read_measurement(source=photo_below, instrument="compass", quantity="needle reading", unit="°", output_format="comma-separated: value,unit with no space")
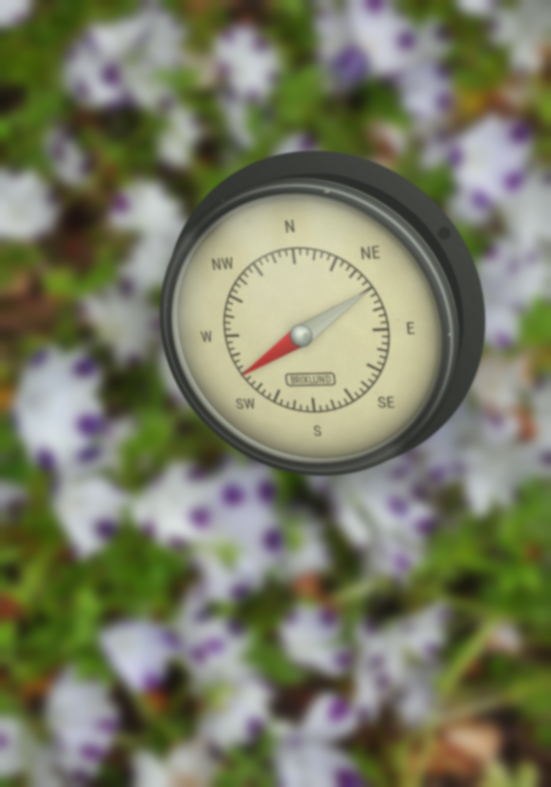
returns 240,°
